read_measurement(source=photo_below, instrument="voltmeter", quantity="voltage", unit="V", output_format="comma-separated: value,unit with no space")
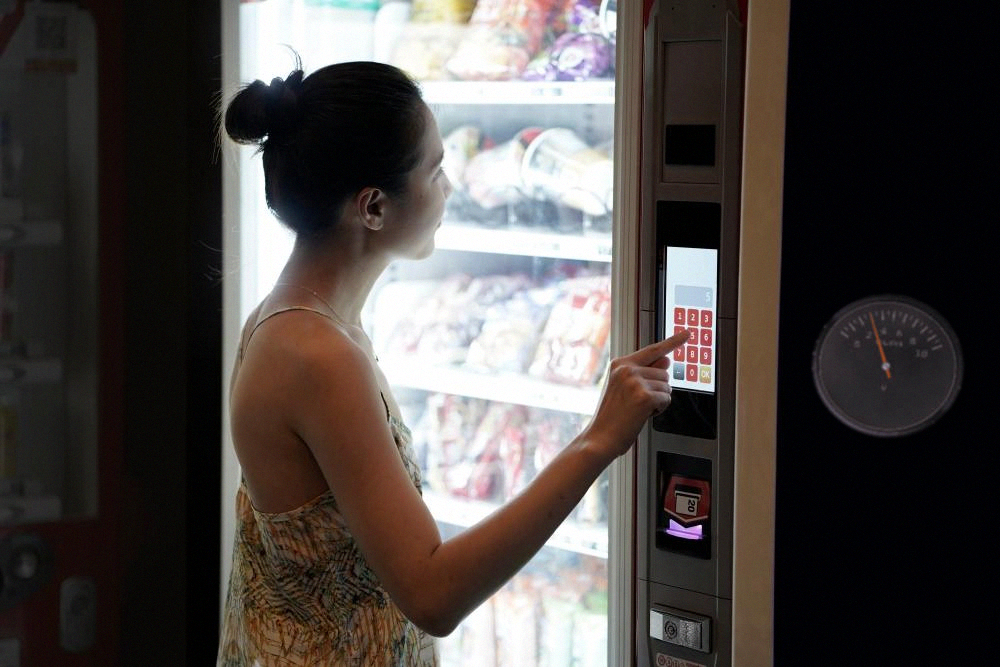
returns 3,V
